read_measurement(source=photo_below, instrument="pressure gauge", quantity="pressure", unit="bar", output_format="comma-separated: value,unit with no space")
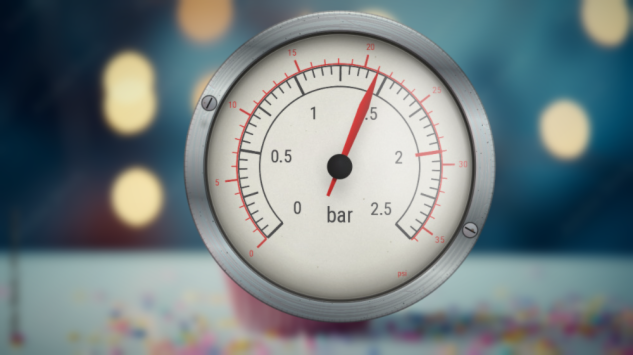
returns 1.45,bar
